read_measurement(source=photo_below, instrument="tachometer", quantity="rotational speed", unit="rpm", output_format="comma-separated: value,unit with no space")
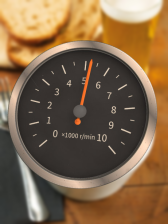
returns 5250,rpm
